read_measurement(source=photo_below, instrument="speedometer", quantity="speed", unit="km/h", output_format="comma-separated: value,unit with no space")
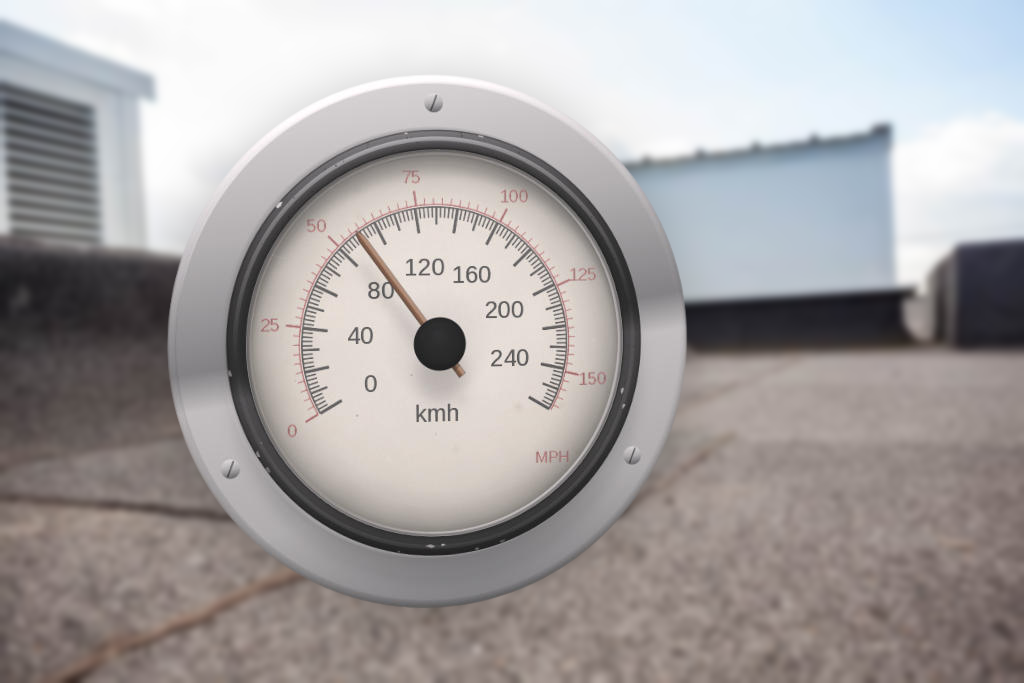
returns 90,km/h
